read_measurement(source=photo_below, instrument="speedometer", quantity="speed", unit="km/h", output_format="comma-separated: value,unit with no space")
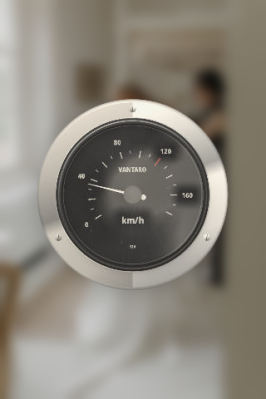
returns 35,km/h
